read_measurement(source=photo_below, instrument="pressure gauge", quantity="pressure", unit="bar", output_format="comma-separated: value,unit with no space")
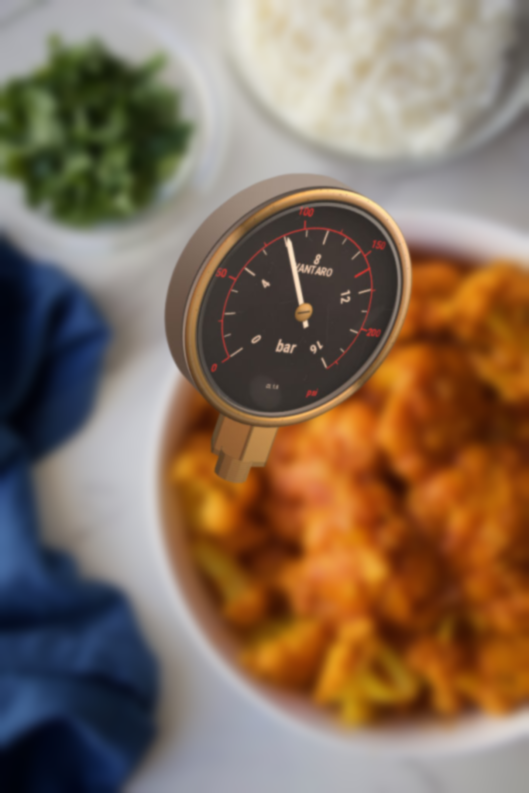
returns 6,bar
